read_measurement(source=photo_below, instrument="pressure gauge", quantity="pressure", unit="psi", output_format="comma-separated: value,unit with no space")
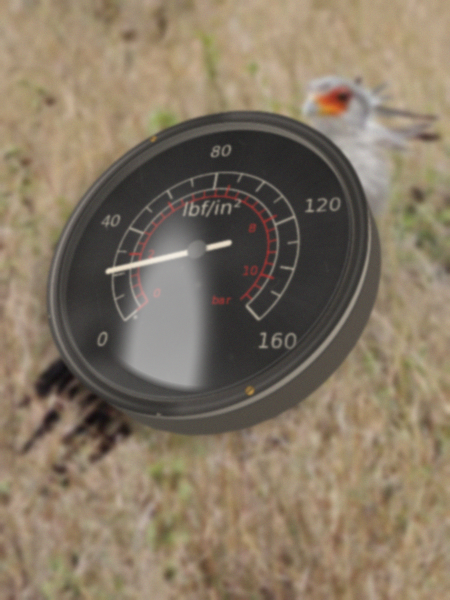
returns 20,psi
